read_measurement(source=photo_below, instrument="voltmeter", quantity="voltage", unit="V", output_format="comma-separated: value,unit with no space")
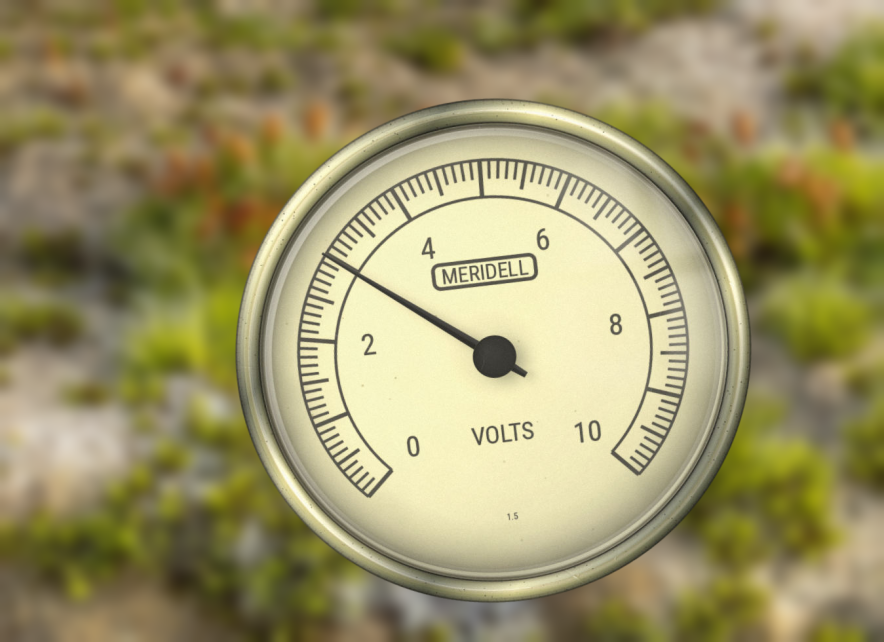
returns 3,V
